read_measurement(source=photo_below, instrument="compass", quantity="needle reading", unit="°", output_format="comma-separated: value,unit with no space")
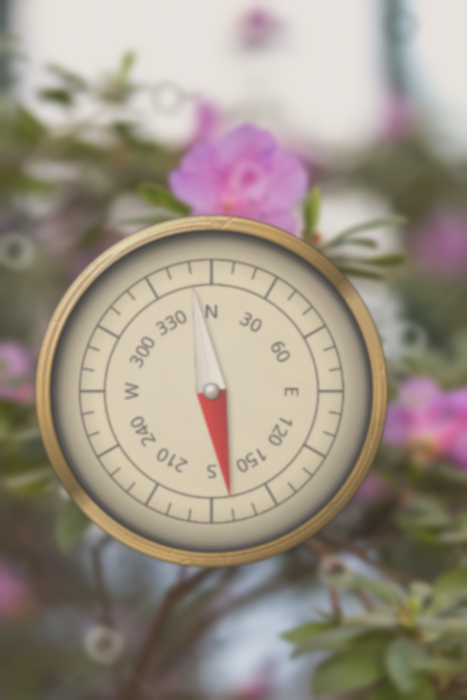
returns 170,°
